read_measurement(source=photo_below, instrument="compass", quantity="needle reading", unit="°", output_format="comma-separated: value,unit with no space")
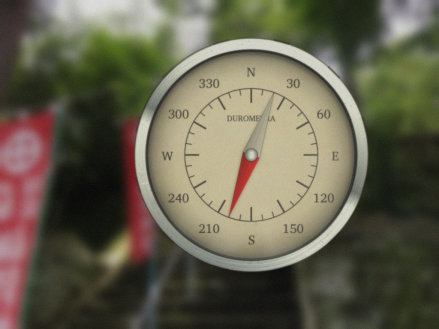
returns 200,°
